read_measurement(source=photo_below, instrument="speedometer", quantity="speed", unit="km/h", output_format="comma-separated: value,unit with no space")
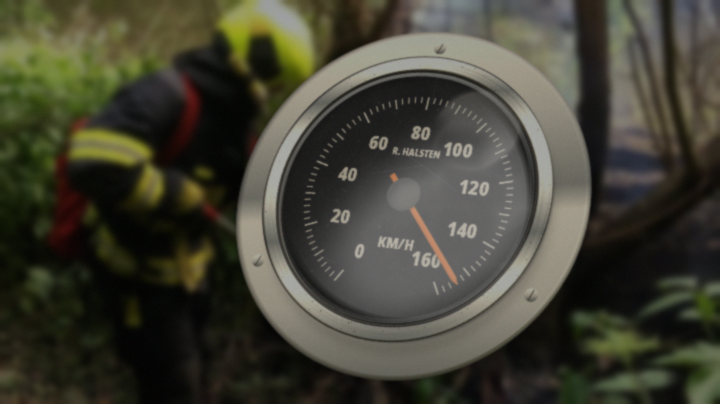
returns 154,km/h
